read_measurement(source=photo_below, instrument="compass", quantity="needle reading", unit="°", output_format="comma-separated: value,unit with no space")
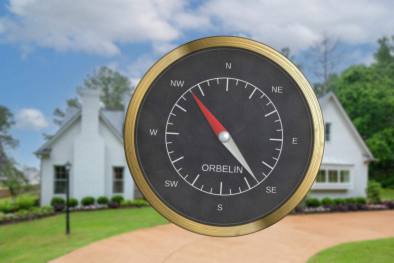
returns 320,°
